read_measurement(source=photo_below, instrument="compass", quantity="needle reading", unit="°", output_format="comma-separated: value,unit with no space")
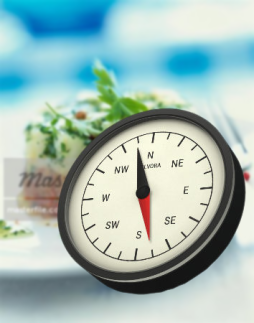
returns 165,°
